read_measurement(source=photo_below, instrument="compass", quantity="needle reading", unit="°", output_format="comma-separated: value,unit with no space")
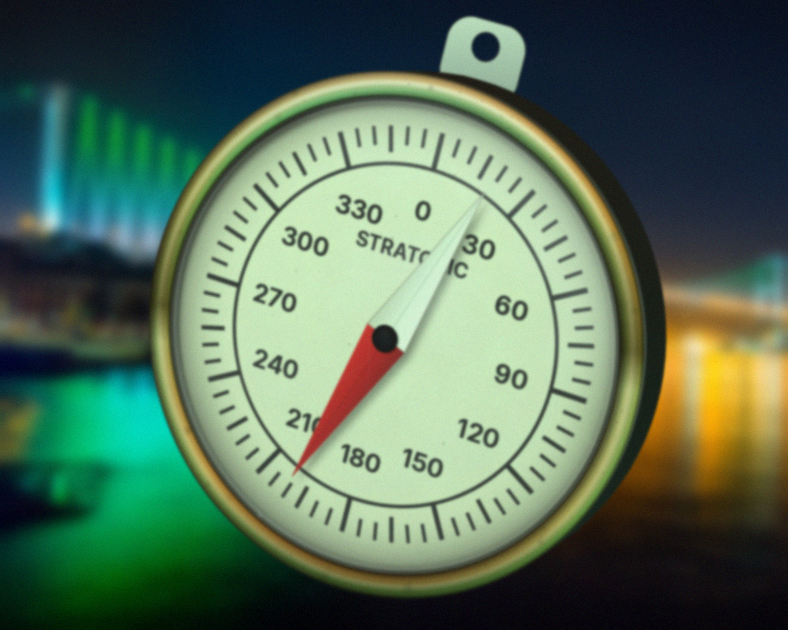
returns 200,°
